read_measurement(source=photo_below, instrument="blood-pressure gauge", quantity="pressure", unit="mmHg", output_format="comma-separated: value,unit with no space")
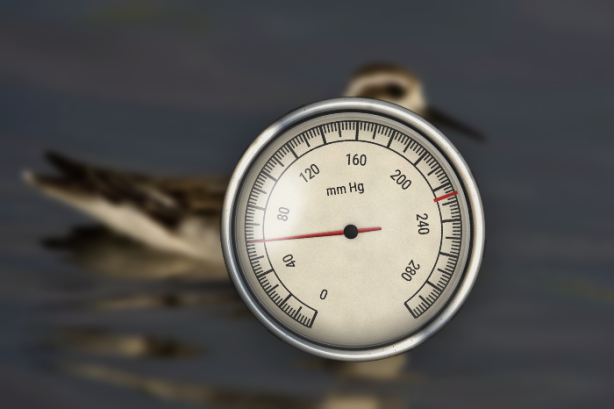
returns 60,mmHg
